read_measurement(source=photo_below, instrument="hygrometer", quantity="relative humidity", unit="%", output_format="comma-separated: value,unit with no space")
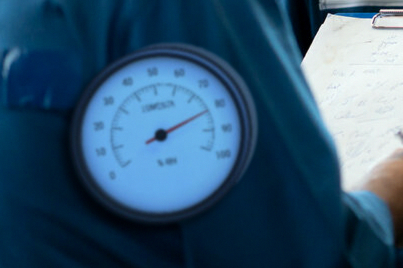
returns 80,%
